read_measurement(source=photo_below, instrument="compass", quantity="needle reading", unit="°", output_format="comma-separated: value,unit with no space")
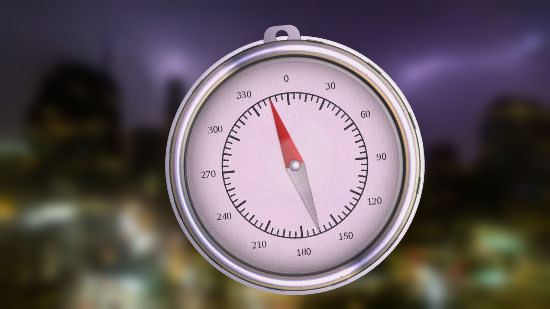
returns 345,°
